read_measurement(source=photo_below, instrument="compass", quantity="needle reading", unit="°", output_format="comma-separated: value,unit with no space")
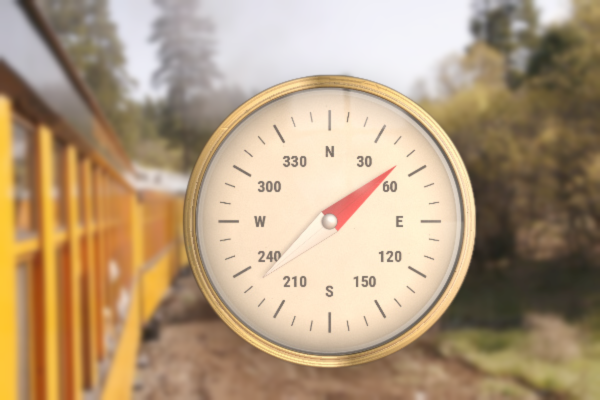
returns 50,°
